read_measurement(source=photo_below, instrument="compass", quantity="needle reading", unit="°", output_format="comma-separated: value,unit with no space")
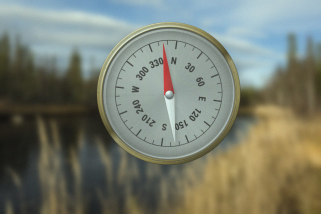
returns 345,°
